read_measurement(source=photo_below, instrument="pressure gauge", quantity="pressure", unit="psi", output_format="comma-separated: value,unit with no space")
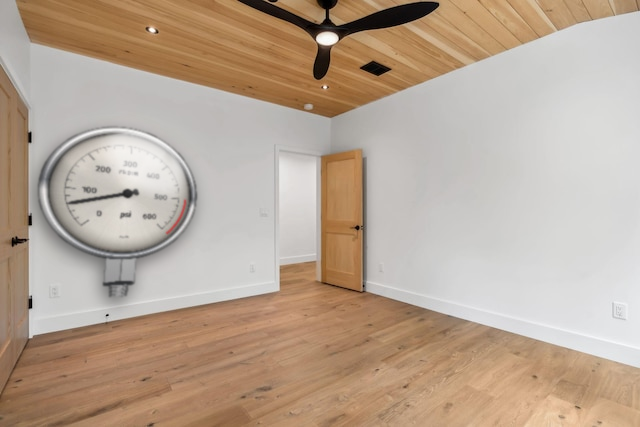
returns 60,psi
